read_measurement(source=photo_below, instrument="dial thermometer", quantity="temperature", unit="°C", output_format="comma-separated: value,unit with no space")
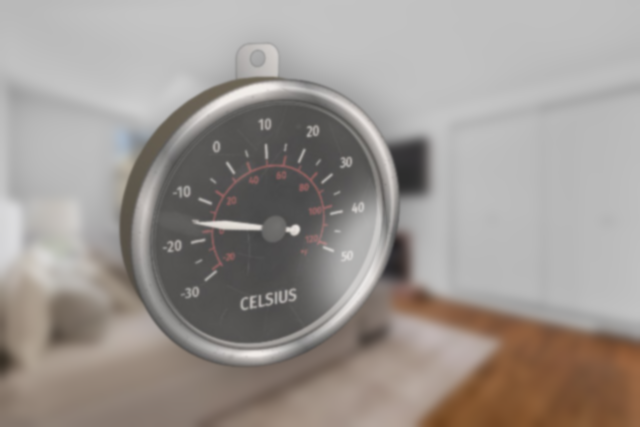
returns -15,°C
